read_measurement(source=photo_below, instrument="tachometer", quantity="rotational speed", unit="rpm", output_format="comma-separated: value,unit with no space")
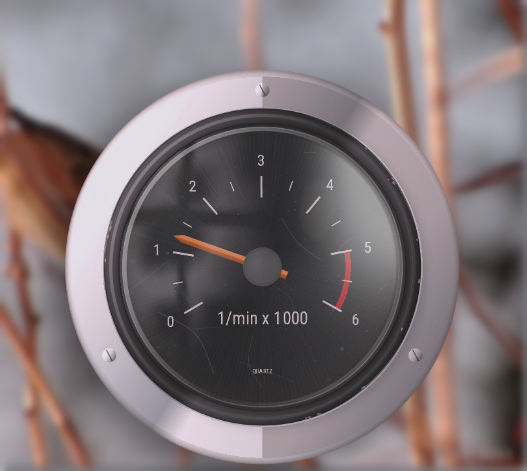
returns 1250,rpm
